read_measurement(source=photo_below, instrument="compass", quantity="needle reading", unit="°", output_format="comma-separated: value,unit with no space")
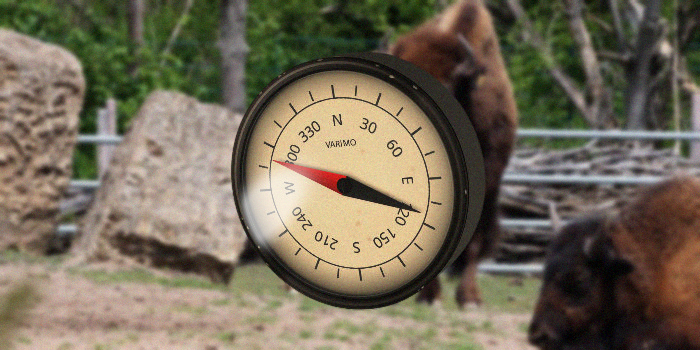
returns 292.5,°
